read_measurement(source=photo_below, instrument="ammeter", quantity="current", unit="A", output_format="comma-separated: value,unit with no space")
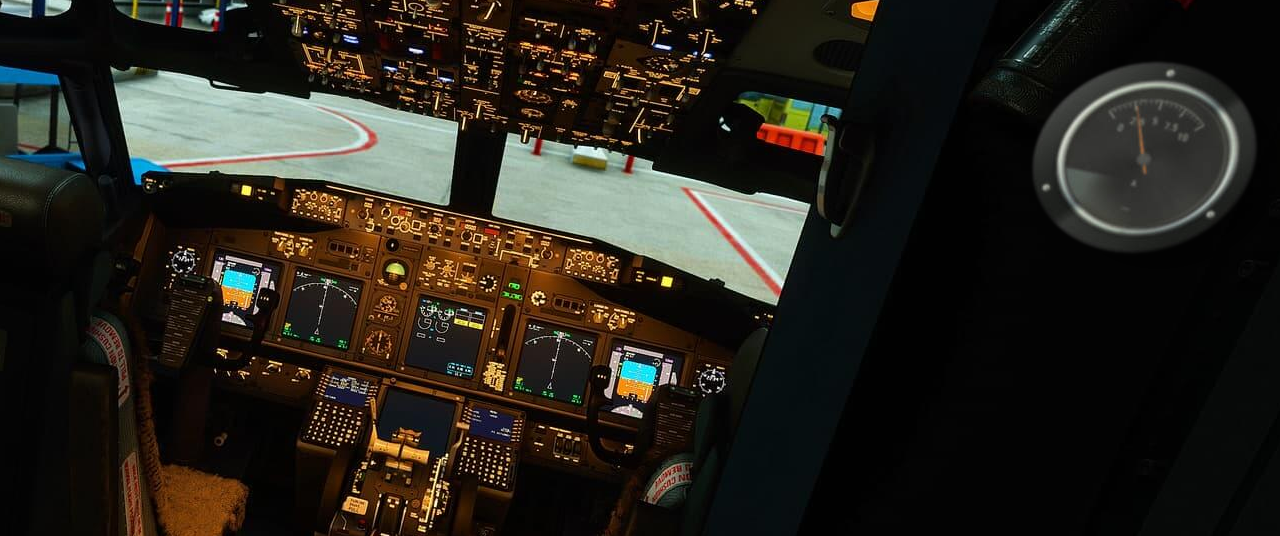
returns 2.5,A
